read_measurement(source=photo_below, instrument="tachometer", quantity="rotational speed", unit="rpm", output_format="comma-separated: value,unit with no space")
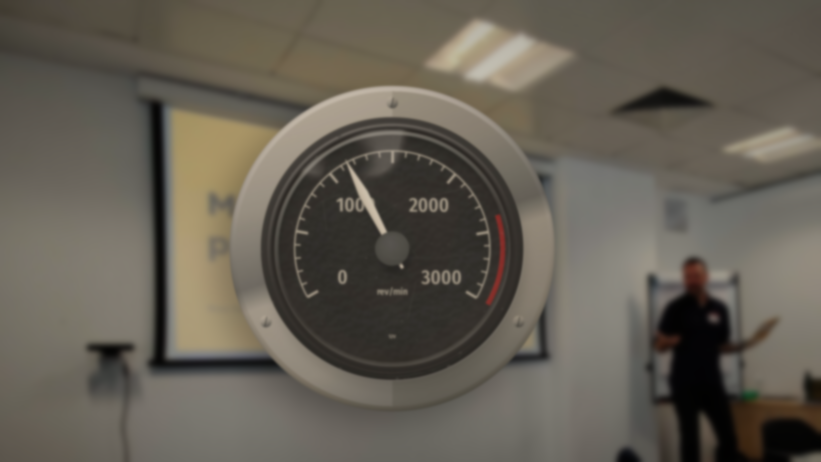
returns 1150,rpm
